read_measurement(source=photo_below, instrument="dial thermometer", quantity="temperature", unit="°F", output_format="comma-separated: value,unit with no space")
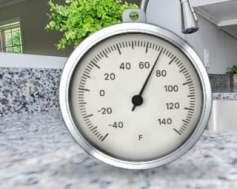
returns 70,°F
